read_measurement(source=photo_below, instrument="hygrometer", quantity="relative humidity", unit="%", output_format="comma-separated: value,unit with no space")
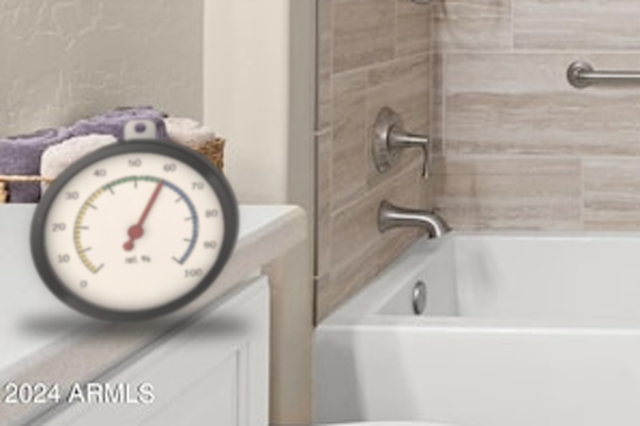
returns 60,%
